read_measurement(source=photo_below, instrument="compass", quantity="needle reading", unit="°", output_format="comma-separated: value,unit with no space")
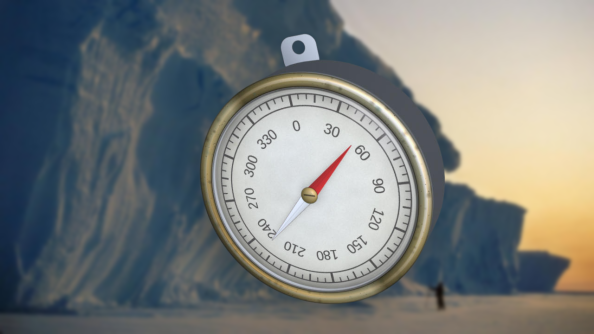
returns 50,°
